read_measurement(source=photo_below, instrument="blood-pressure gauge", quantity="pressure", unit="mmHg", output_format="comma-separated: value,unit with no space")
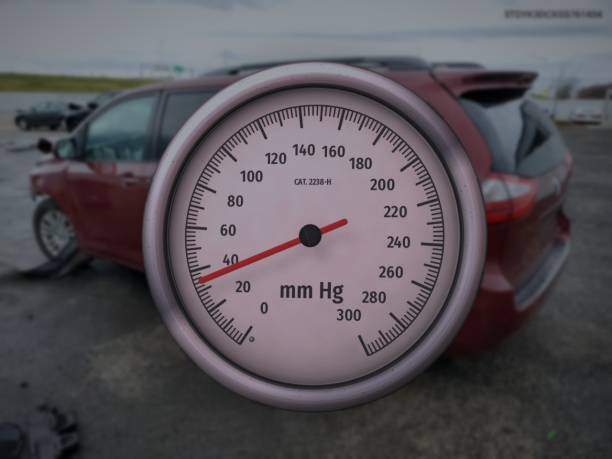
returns 34,mmHg
